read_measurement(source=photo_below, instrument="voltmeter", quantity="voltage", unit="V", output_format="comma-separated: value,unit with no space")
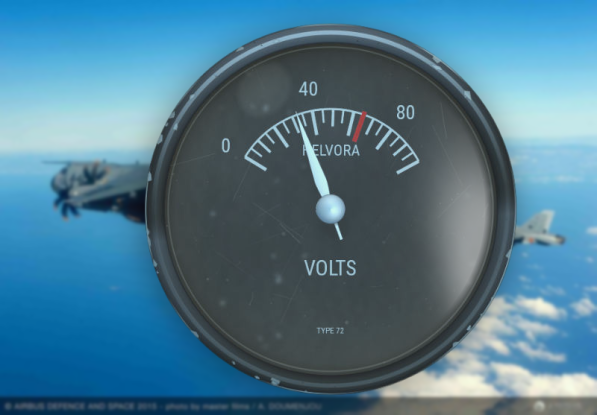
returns 32.5,V
